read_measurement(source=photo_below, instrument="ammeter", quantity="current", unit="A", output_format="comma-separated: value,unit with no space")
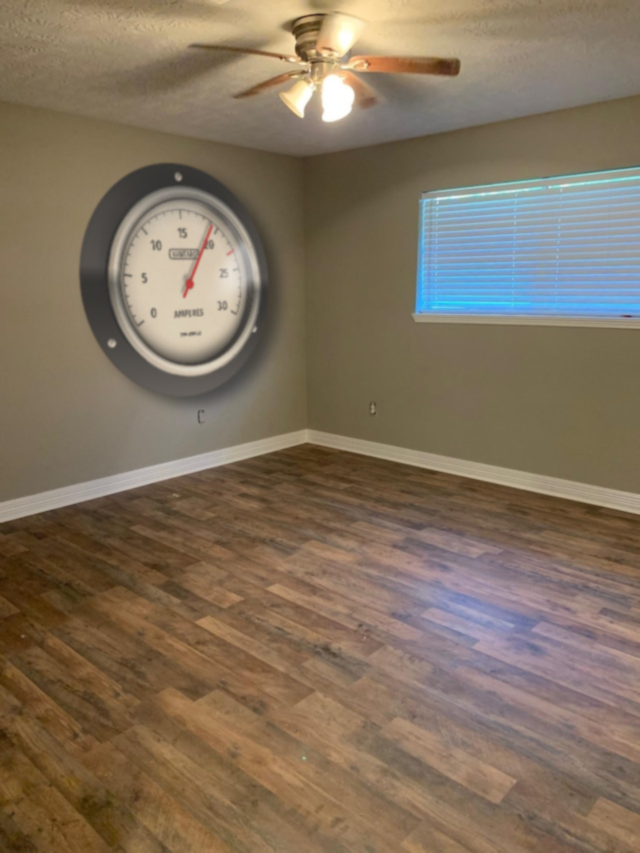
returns 19,A
